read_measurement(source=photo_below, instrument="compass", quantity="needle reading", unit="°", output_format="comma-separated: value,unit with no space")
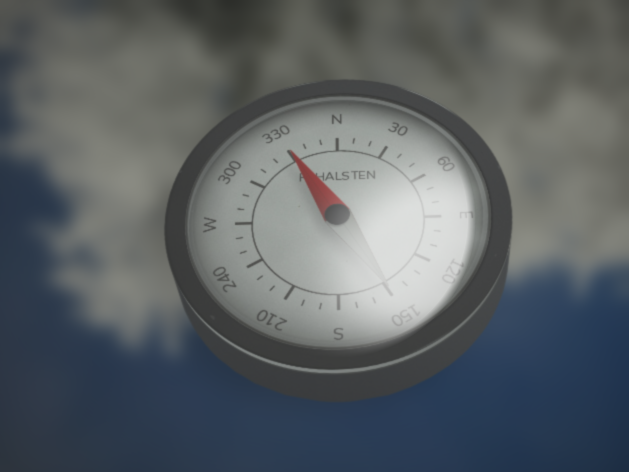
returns 330,°
